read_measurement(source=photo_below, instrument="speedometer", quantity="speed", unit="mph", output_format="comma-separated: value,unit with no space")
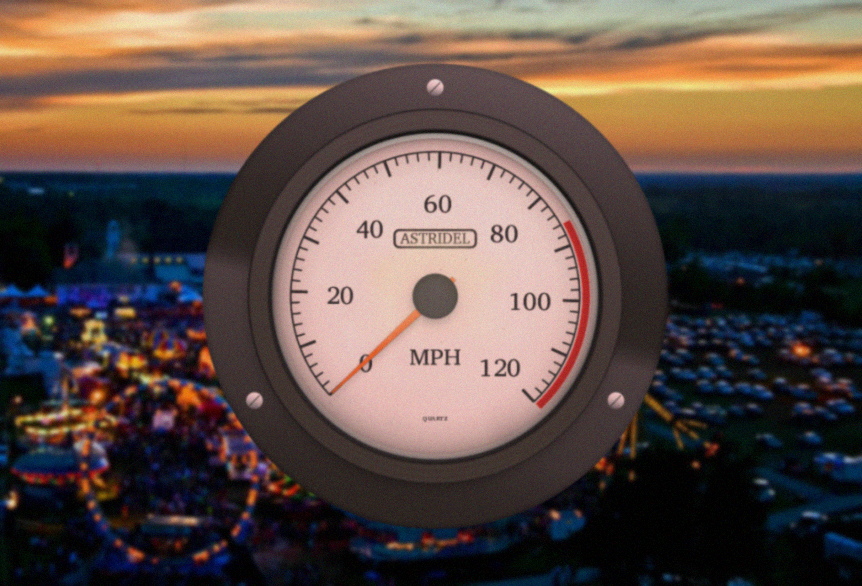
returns 0,mph
